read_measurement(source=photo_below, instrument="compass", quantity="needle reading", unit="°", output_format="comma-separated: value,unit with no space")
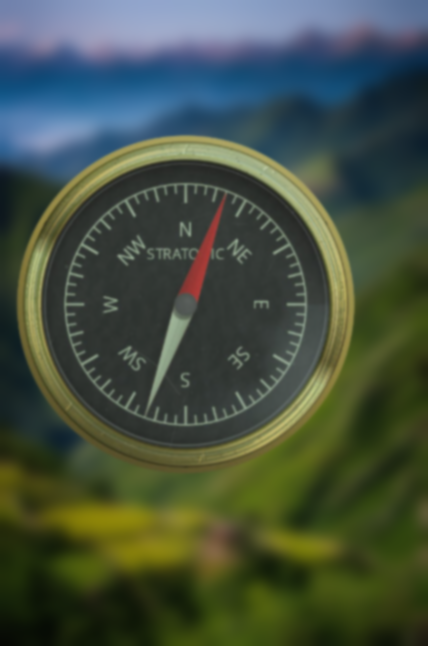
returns 20,°
